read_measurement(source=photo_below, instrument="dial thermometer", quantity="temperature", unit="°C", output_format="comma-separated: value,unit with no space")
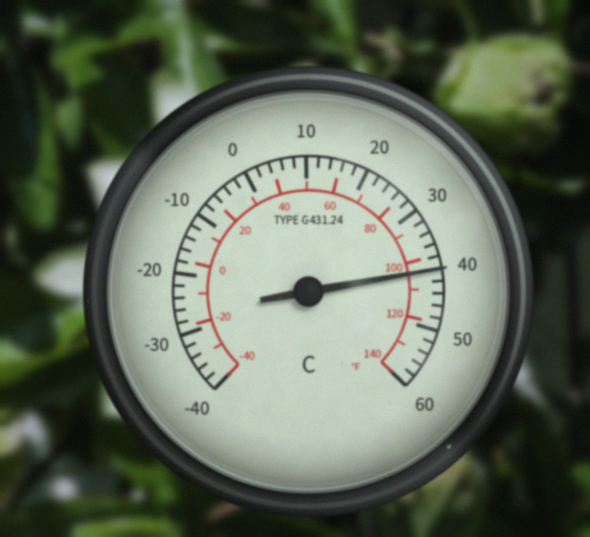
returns 40,°C
